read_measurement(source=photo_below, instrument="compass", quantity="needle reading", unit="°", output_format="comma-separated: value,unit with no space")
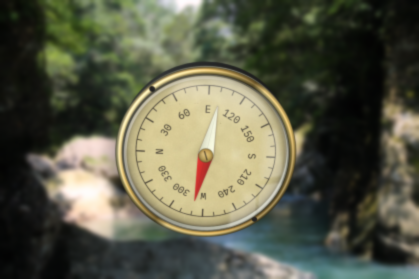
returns 280,°
